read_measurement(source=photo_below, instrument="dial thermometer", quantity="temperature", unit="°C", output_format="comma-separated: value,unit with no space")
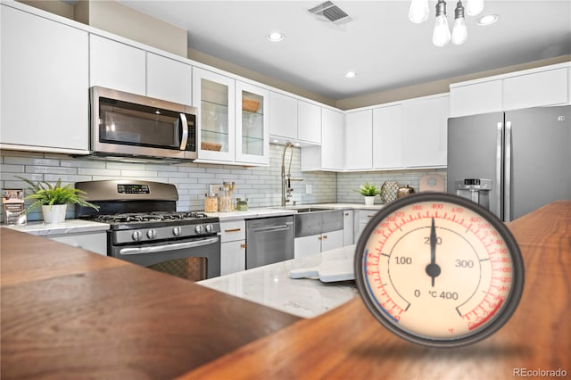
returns 200,°C
